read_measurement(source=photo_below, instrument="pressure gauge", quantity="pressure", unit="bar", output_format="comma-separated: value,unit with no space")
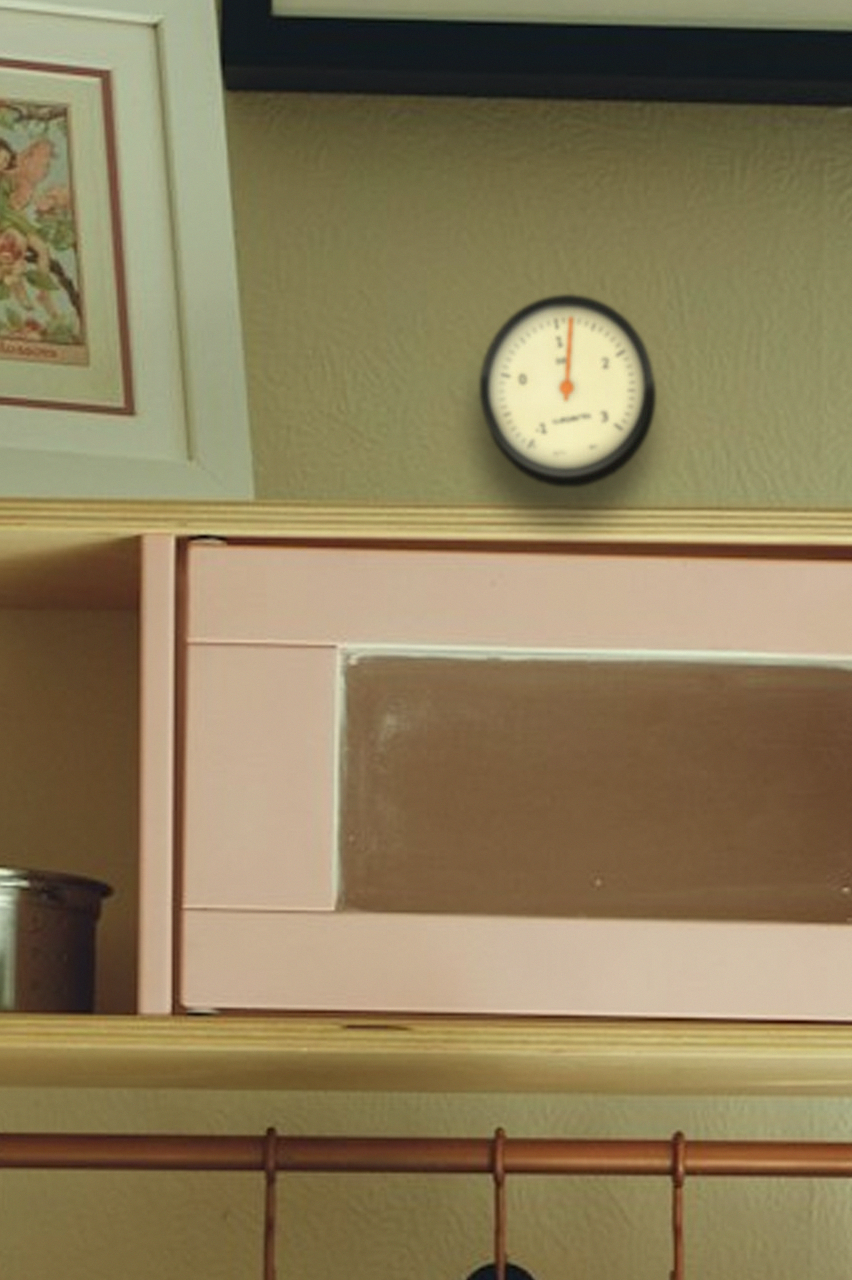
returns 1.2,bar
